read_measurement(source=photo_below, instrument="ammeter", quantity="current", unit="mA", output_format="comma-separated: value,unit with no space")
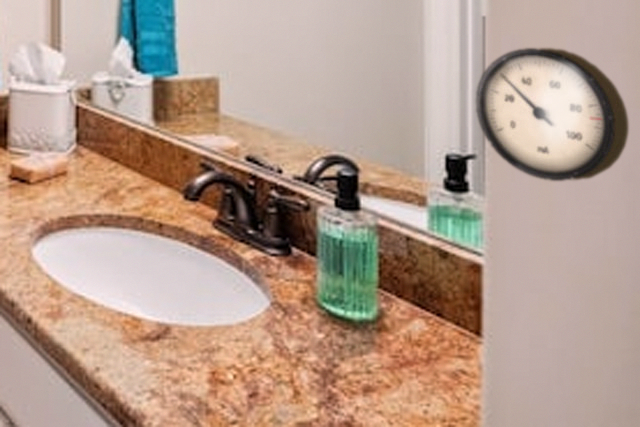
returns 30,mA
